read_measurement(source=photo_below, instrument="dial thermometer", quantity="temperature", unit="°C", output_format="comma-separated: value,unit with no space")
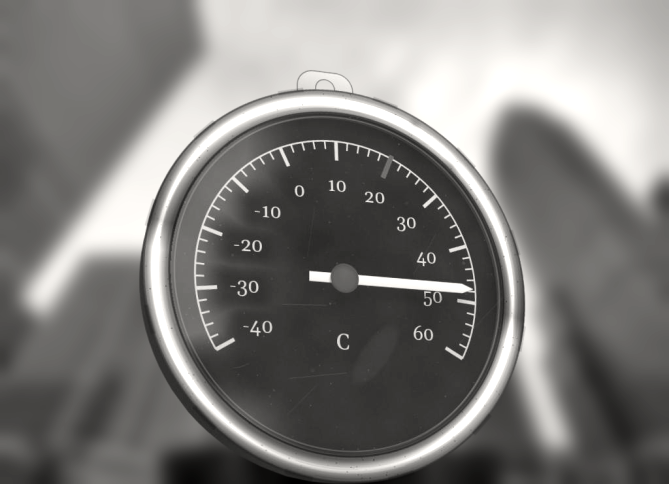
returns 48,°C
